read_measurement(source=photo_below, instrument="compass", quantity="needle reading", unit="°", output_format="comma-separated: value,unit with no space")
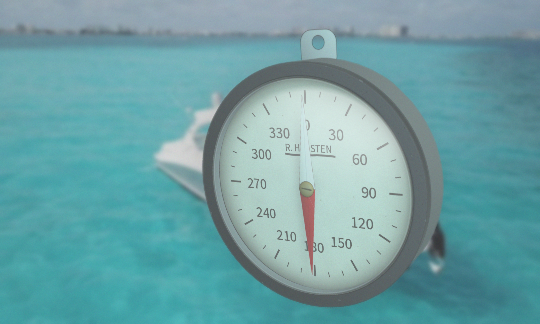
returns 180,°
